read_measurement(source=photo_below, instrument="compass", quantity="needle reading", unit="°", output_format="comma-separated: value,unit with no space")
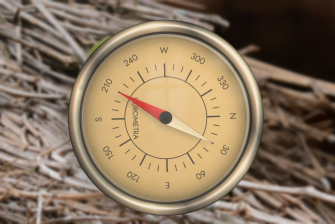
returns 210,°
